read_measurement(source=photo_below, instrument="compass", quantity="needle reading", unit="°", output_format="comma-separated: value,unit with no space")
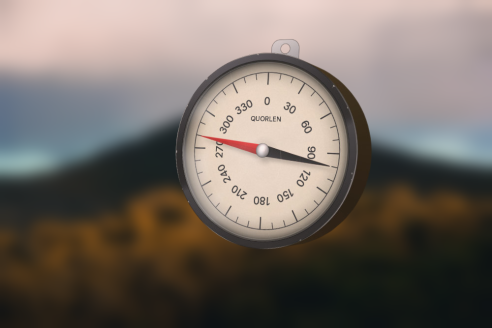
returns 280,°
